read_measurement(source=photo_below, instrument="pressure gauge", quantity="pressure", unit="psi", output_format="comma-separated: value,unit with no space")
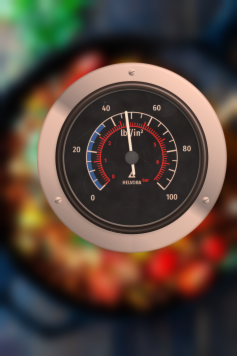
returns 47.5,psi
